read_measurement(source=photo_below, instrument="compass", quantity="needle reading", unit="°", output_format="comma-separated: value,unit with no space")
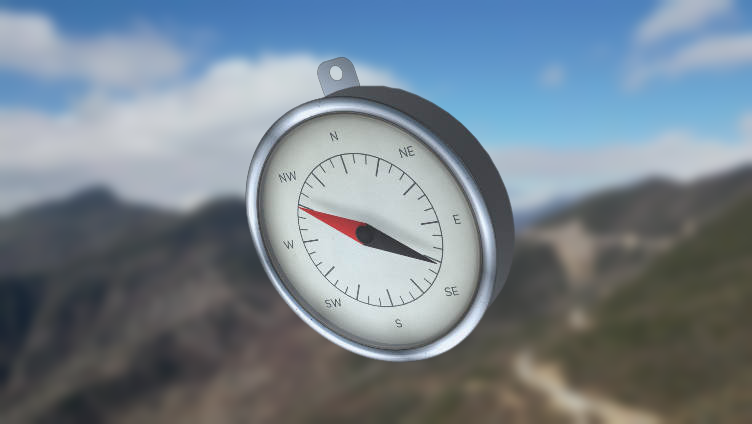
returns 300,°
